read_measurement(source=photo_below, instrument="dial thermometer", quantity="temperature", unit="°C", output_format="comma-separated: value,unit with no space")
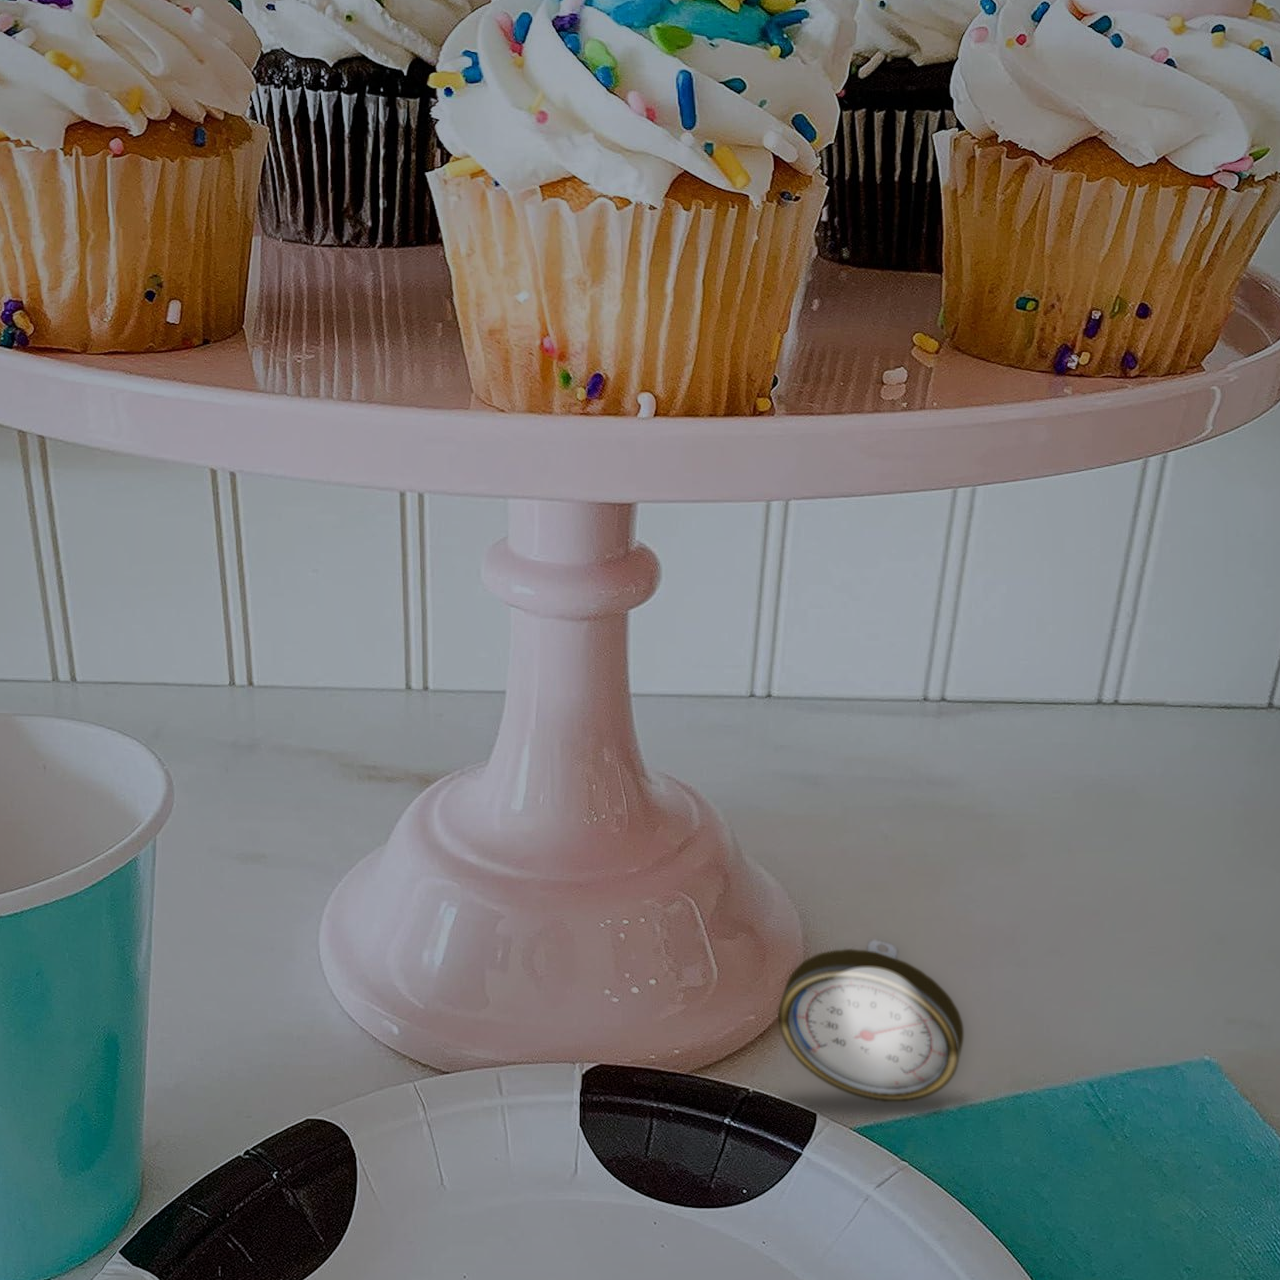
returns 15,°C
